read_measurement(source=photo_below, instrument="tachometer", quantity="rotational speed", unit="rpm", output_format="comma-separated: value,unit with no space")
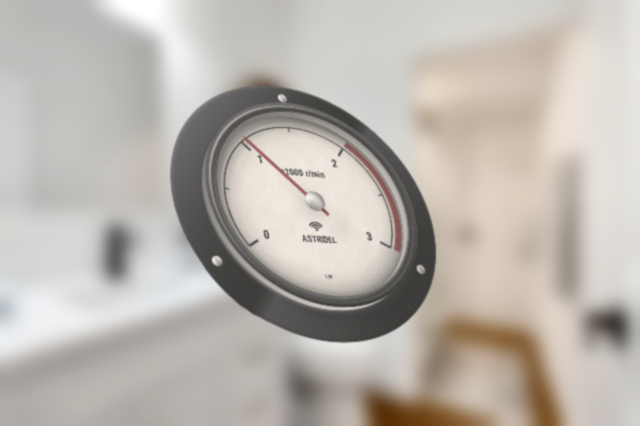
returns 1000,rpm
